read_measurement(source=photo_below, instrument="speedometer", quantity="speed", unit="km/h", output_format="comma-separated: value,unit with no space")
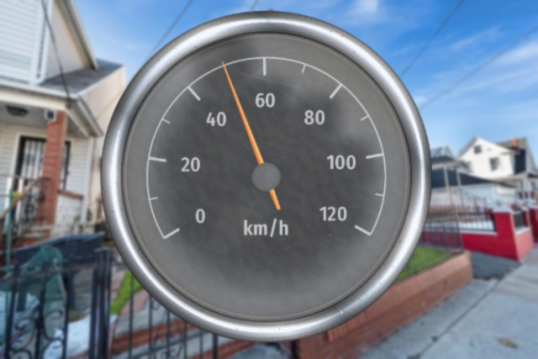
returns 50,km/h
